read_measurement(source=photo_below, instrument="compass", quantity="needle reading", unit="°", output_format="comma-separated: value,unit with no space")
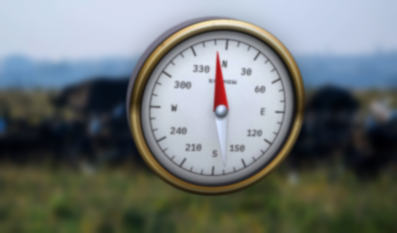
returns 350,°
